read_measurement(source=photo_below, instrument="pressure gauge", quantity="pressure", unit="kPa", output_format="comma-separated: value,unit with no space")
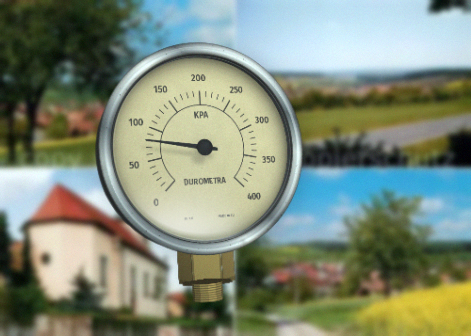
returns 80,kPa
